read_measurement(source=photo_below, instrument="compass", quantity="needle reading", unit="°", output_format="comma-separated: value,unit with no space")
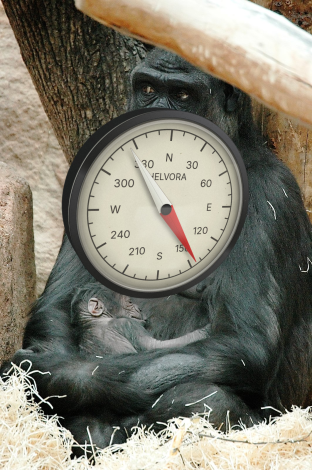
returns 145,°
